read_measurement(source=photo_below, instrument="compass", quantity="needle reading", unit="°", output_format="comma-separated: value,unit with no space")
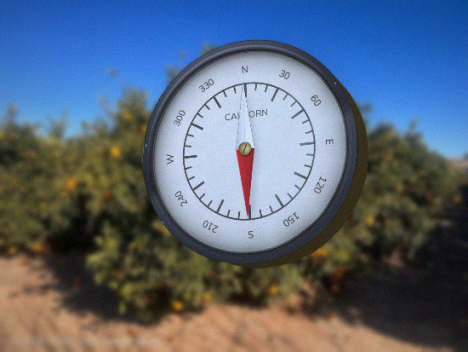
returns 180,°
